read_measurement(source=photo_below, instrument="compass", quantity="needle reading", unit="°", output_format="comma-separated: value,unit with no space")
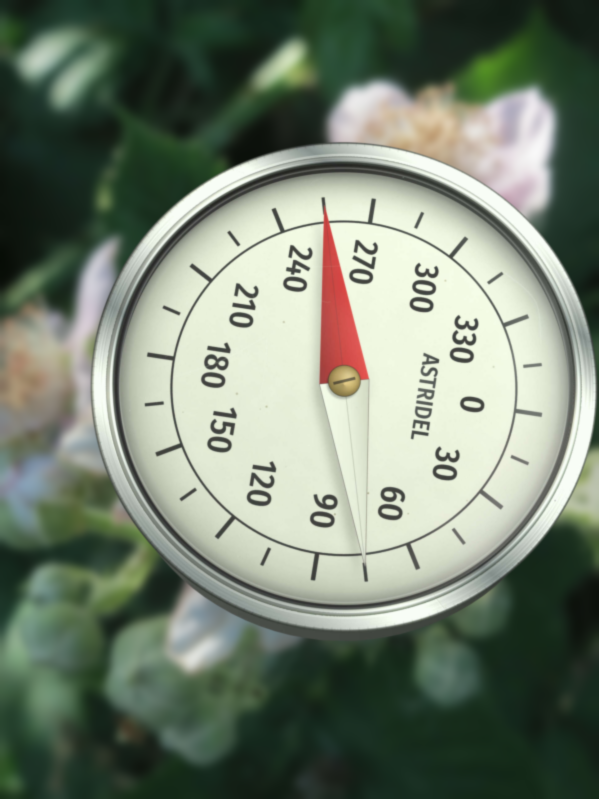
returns 255,°
